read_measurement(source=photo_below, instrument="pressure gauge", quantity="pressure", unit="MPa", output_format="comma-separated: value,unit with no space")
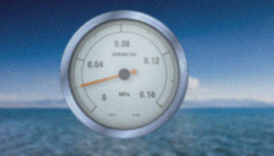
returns 0.02,MPa
